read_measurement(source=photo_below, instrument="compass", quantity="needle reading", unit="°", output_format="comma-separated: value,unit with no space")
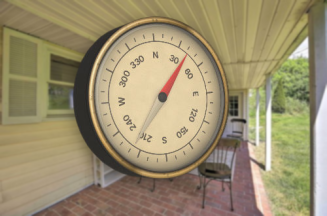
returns 40,°
